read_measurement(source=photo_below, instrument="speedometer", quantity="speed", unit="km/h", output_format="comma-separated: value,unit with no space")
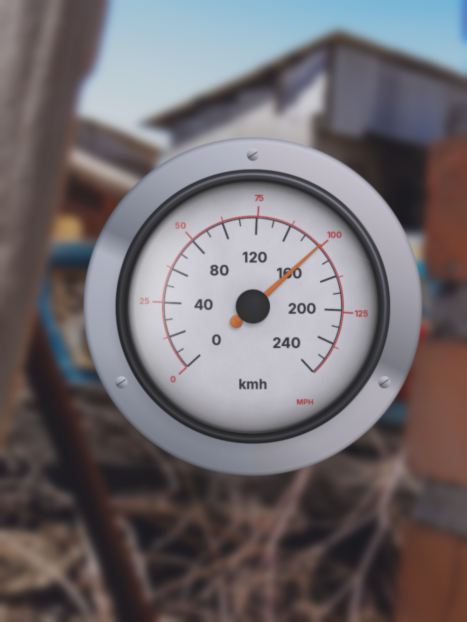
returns 160,km/h
